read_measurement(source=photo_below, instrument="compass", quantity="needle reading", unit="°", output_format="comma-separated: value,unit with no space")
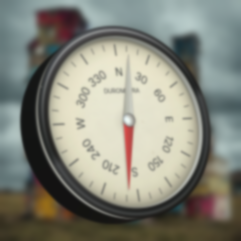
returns 190,°
